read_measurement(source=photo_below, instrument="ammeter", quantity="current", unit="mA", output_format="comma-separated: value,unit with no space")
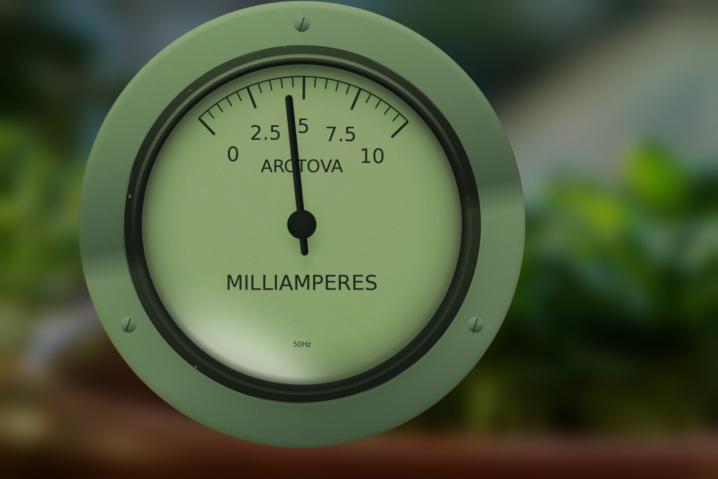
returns 4.25,mA
